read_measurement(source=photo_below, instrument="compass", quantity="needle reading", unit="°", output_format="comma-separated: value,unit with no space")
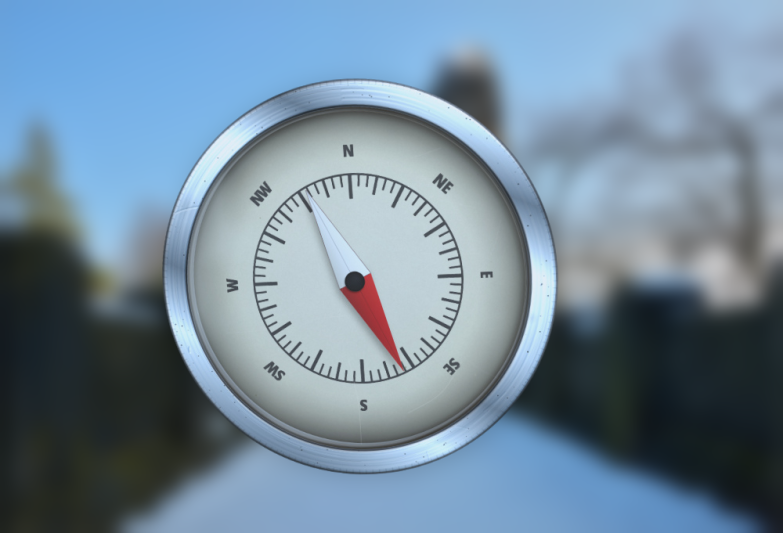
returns 155,°
